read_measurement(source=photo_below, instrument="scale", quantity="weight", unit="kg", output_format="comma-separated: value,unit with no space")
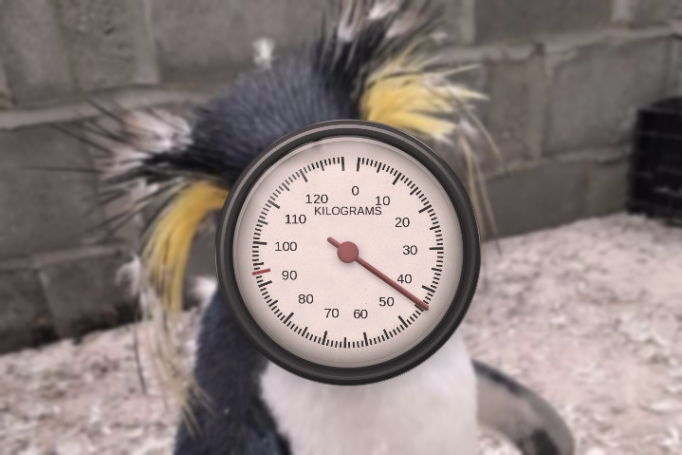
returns 44,kg
